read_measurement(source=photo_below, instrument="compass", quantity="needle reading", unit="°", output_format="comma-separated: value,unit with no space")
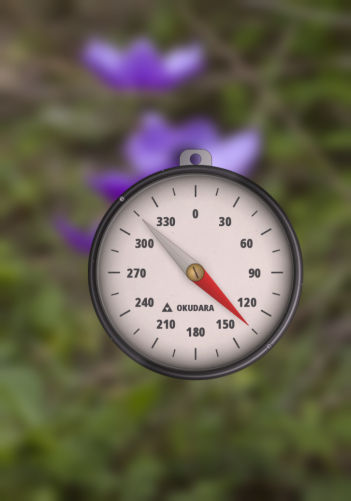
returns 135,°
